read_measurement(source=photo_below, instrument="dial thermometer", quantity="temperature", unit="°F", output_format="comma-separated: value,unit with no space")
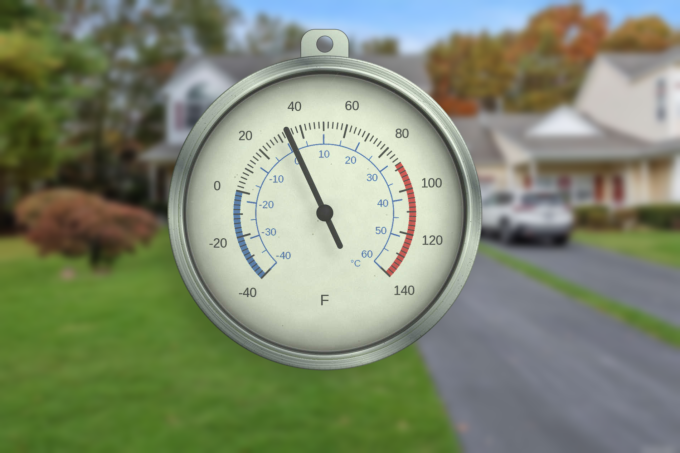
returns 34,°F
